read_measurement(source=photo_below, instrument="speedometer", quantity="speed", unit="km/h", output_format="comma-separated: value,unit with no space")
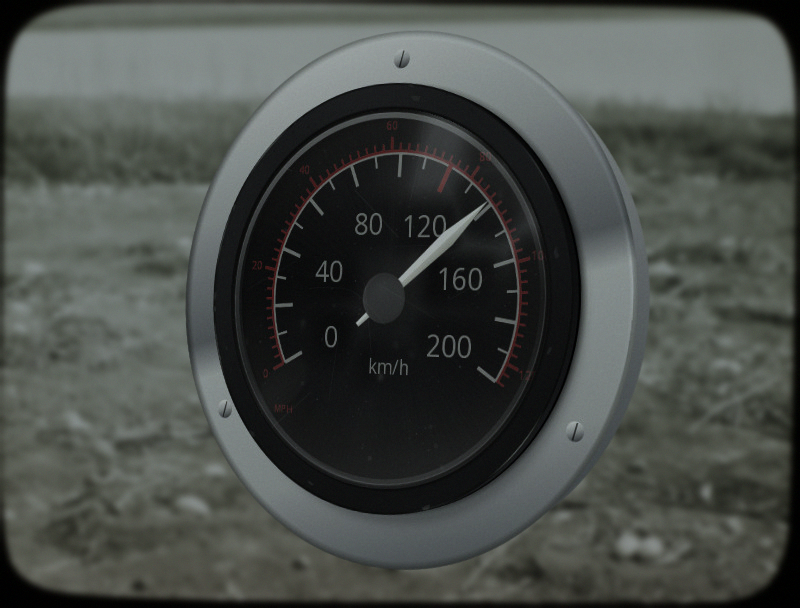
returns 140,km/h
